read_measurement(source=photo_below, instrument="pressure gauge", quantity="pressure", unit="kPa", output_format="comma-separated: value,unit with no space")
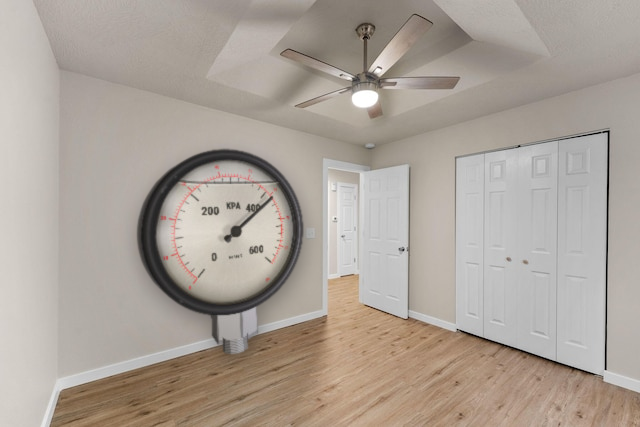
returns 420,kPa
